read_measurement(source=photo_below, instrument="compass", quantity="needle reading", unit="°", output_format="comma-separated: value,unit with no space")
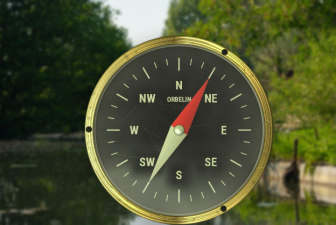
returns 30,°
